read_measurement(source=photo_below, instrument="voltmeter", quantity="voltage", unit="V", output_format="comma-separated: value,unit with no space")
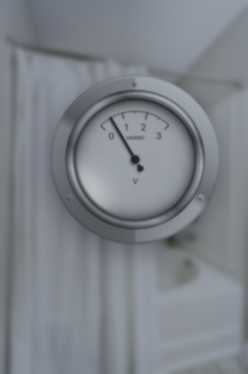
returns 0.5,V
